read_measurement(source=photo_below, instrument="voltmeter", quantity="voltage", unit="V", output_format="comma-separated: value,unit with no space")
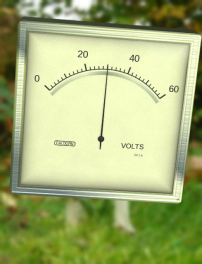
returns 30,V
